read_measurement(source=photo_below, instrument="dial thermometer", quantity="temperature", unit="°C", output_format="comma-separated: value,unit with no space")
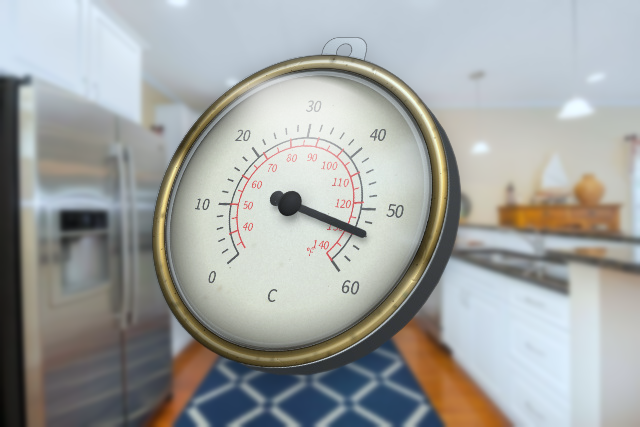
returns 54,°C
